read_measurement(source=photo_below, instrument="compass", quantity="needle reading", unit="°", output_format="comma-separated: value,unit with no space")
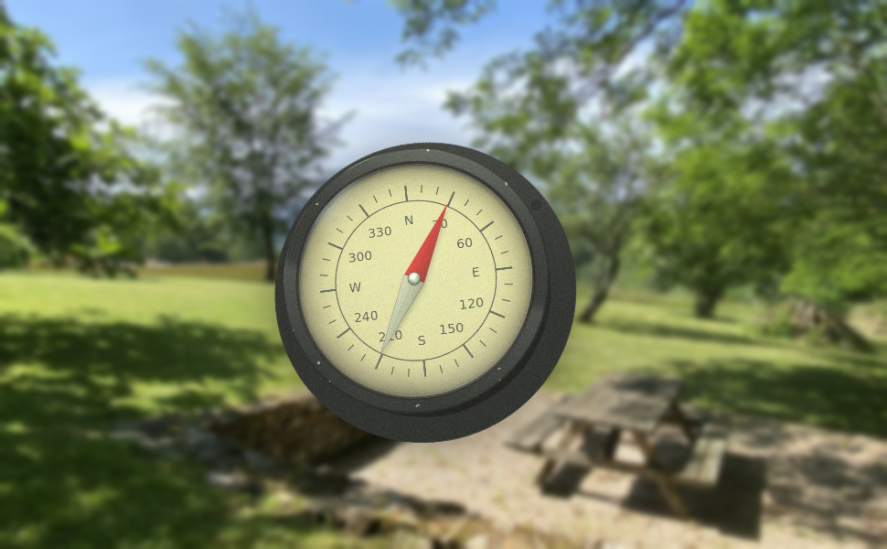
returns 30,°
